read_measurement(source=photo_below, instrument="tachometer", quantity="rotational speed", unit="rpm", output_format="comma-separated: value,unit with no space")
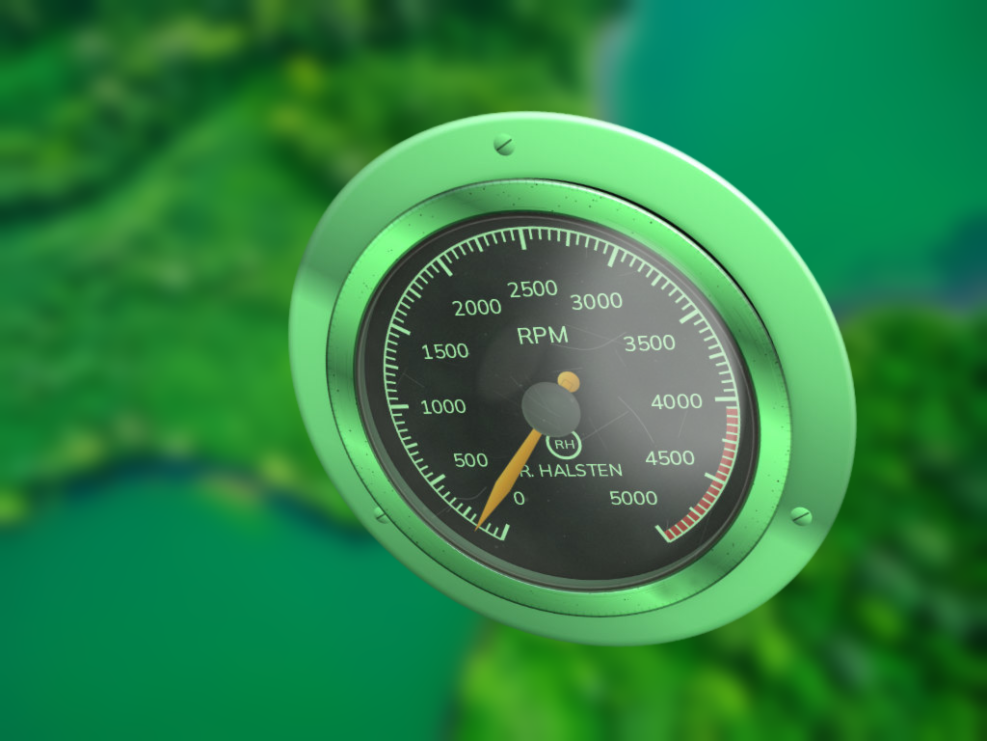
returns 150,rpm
